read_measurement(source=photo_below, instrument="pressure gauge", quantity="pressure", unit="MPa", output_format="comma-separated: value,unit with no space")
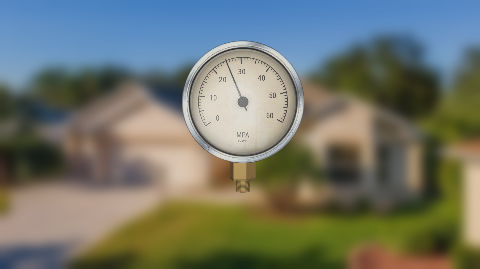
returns 25,MPa
